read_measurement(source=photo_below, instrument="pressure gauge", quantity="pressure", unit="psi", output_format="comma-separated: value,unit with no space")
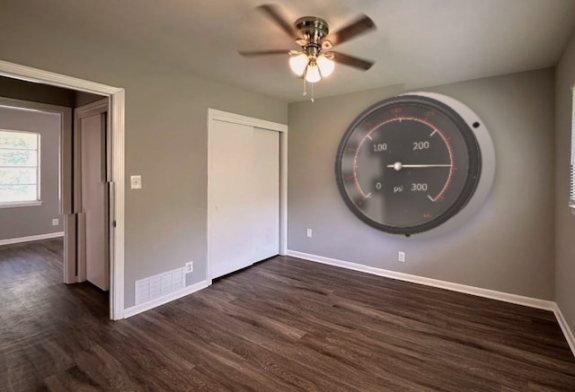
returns 250,psi
